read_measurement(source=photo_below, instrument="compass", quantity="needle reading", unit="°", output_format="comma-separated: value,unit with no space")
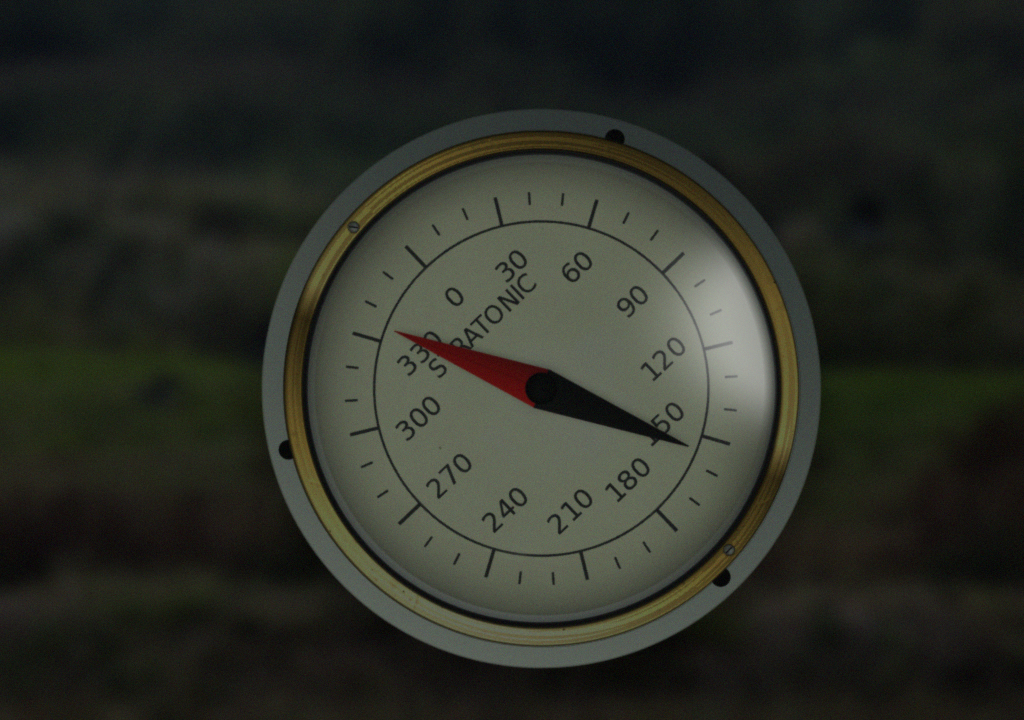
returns 335,°
